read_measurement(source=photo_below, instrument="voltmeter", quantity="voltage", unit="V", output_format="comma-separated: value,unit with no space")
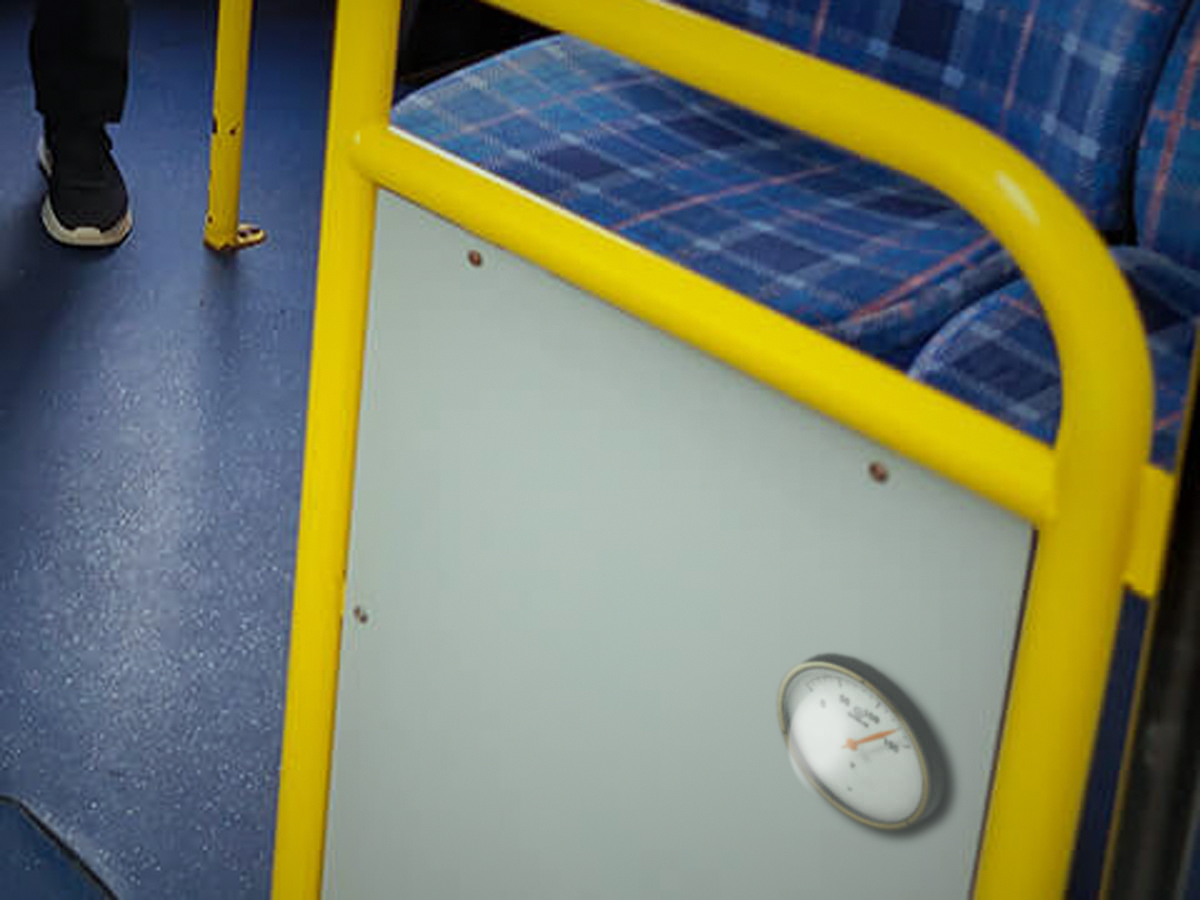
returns 130,V
